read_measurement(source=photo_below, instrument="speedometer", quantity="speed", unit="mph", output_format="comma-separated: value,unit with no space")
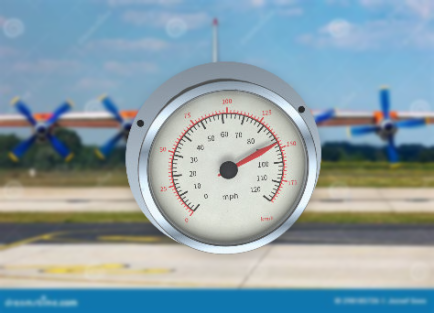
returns 90,mph
